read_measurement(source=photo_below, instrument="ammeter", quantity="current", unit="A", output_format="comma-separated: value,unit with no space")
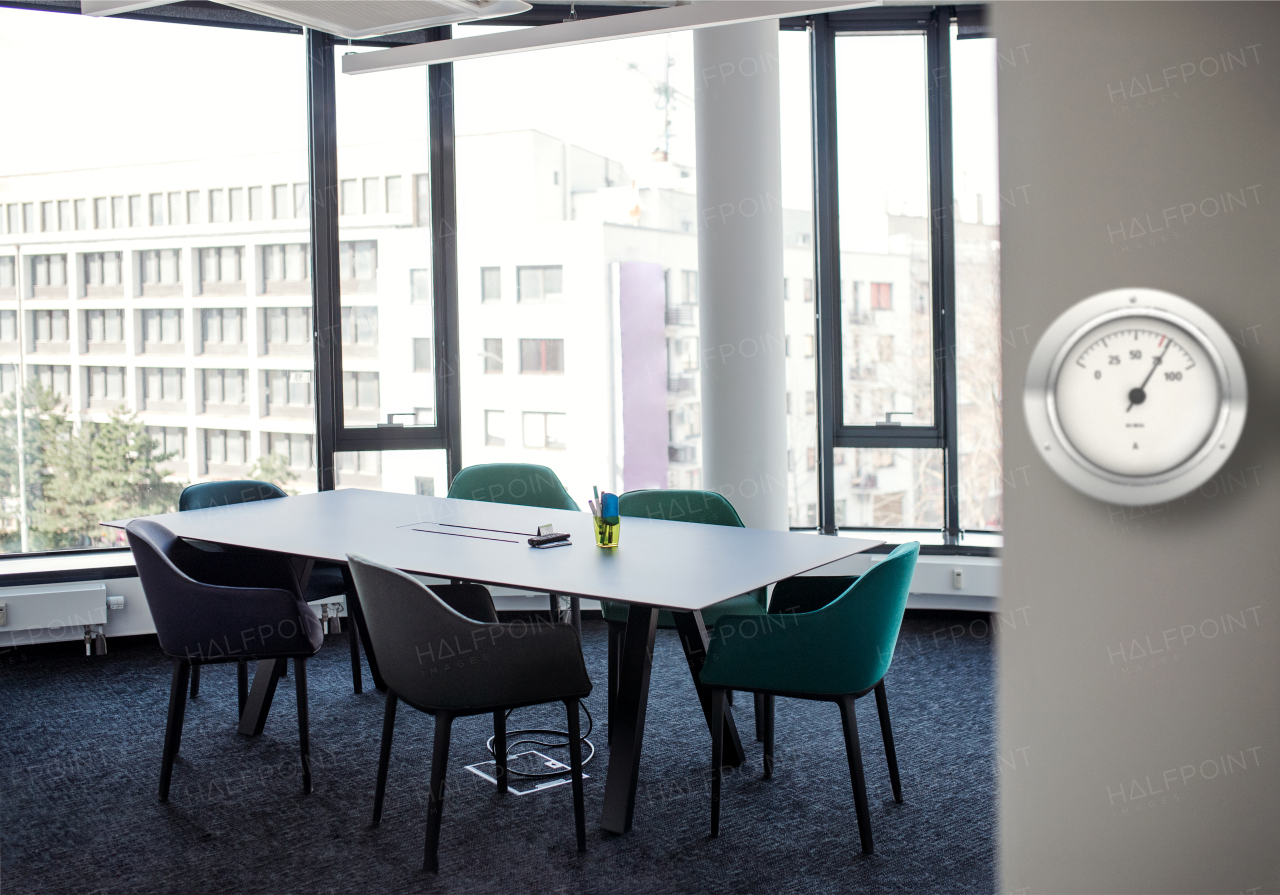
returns 75,A
